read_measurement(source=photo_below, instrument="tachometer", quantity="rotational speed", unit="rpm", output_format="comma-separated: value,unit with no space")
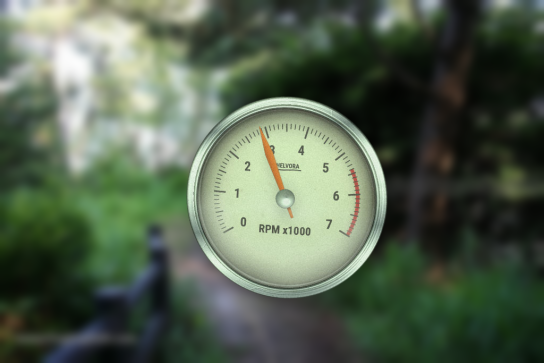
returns 2900,rpm
